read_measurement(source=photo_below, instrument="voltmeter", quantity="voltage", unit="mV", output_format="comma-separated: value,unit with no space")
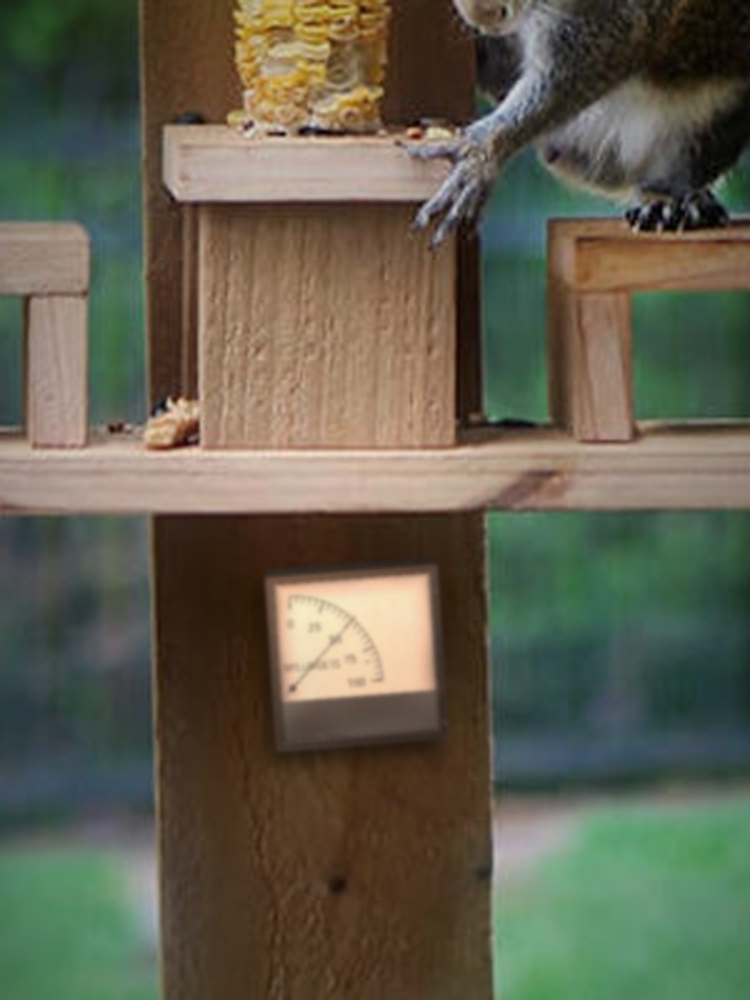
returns 50,mV
